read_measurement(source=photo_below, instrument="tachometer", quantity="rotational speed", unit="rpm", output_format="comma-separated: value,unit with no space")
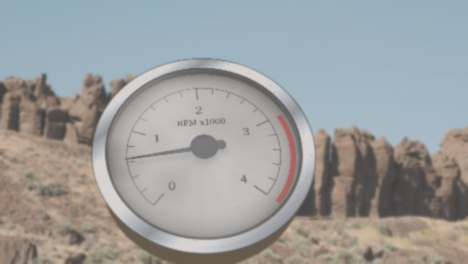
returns 600,rpm
